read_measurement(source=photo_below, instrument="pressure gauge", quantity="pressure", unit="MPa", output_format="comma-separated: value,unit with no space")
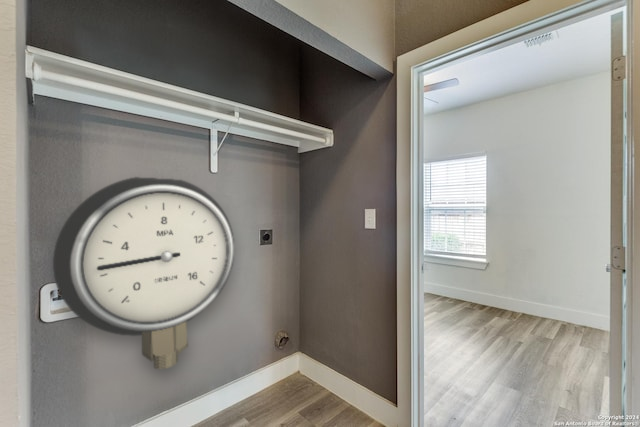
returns 2.5,MPa
